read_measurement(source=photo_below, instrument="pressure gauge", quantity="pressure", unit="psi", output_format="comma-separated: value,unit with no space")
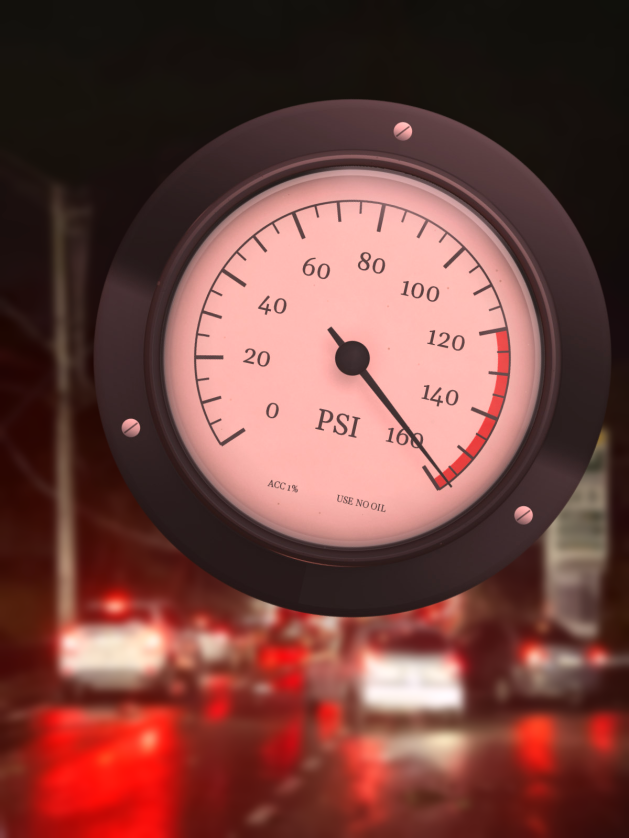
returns 157.5,psi
